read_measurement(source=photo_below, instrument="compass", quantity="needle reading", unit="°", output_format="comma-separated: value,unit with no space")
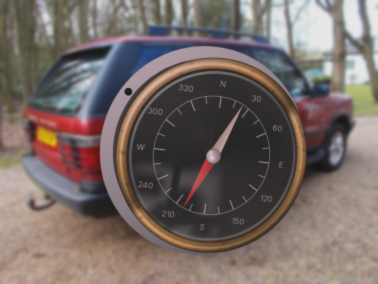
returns 202.5,°
